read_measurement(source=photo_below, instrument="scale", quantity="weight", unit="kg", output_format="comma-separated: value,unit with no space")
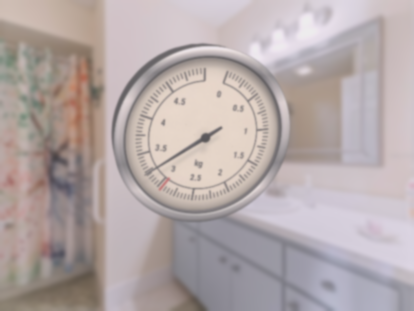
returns 3.25,kg
